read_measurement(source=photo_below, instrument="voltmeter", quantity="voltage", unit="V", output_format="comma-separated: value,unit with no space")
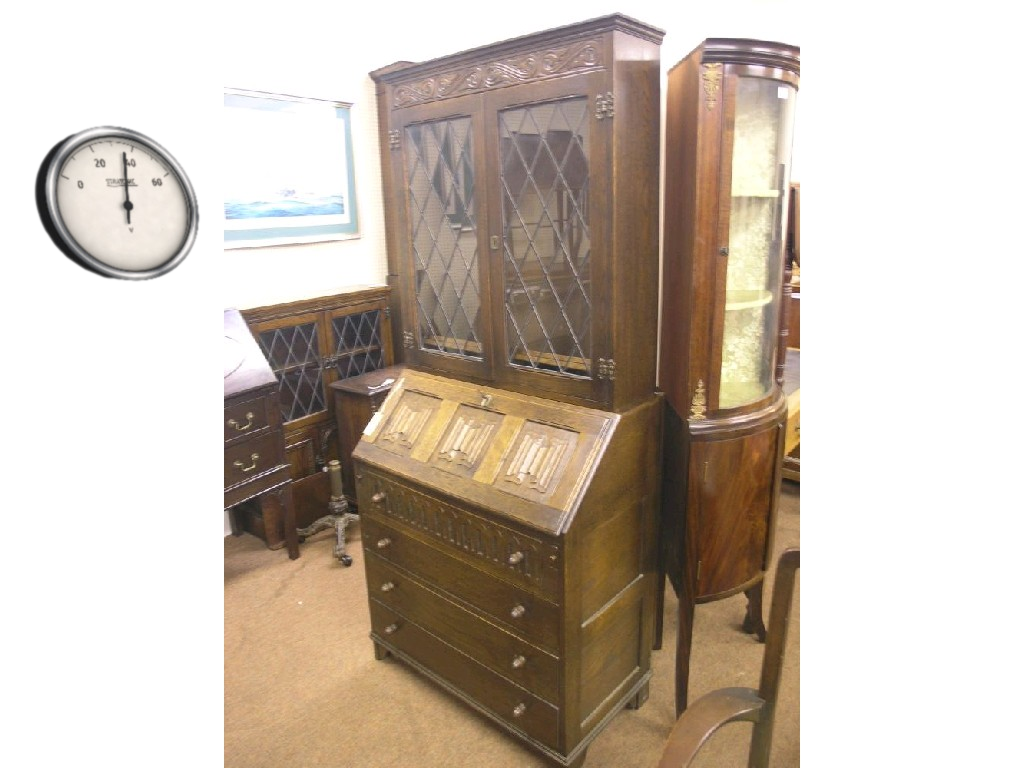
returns 35,V
